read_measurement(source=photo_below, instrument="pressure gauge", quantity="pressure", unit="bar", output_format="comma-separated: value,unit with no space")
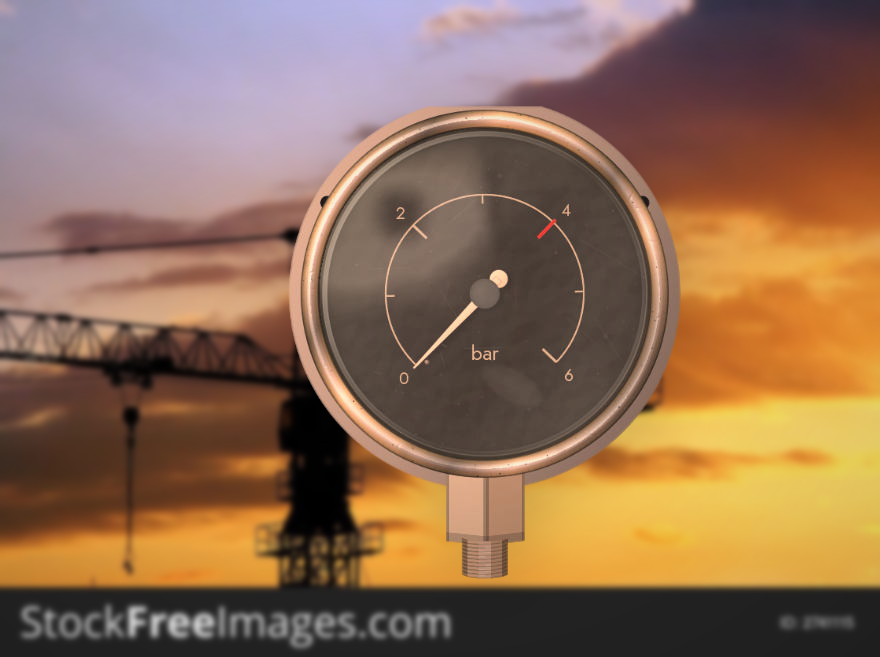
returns 0,bar
